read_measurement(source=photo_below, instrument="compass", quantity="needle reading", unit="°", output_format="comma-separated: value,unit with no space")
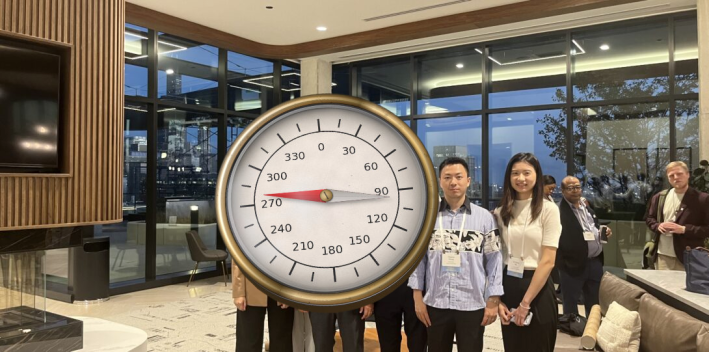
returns 277.5,°
